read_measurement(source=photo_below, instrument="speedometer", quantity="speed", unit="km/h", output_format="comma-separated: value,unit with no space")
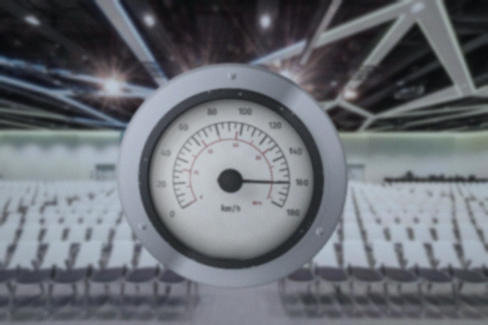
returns 160,km/h
